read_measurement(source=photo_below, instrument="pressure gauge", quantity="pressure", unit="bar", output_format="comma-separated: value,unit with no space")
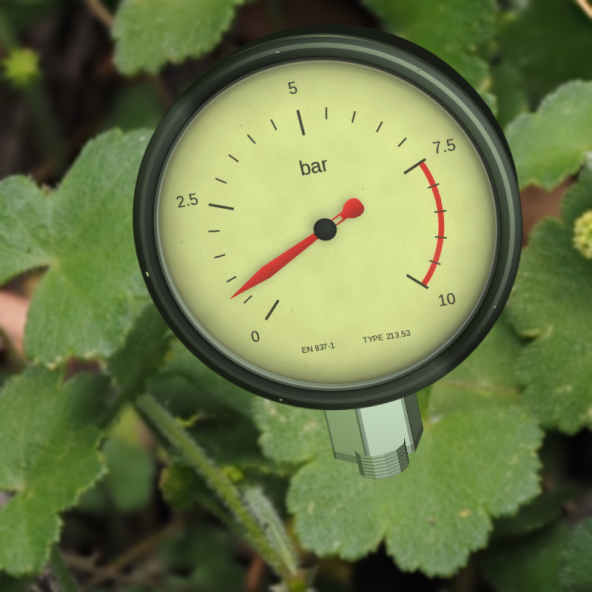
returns 0.75,bar
